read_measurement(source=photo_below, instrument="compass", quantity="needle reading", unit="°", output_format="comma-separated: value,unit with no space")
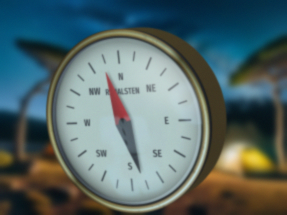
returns 345,°
